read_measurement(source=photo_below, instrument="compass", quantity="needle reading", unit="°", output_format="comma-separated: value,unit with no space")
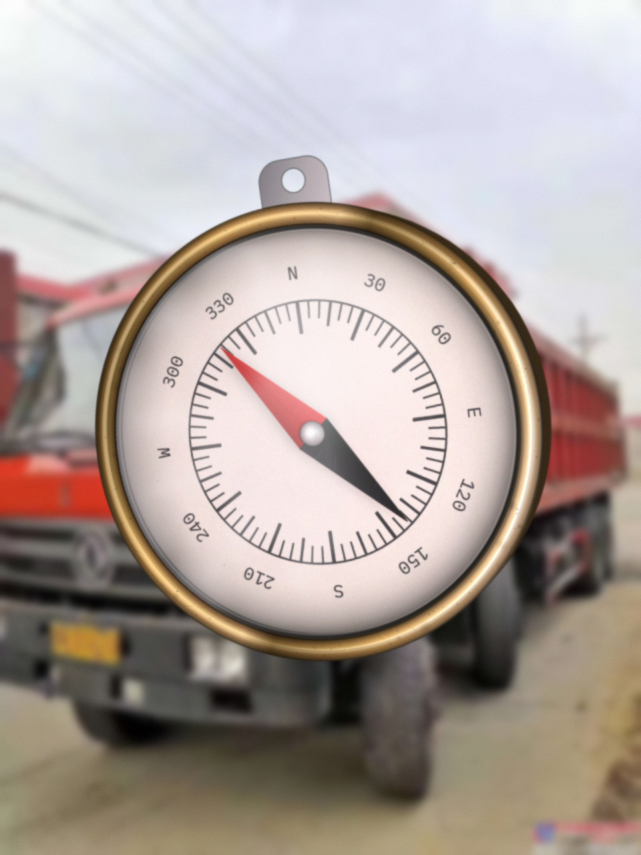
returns 320,°
